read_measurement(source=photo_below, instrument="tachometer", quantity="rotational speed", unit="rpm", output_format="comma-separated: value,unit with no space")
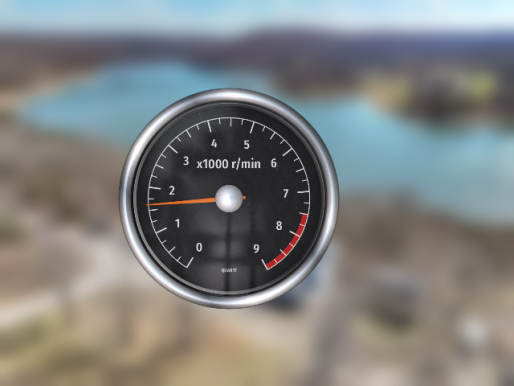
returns 1625,rpm
